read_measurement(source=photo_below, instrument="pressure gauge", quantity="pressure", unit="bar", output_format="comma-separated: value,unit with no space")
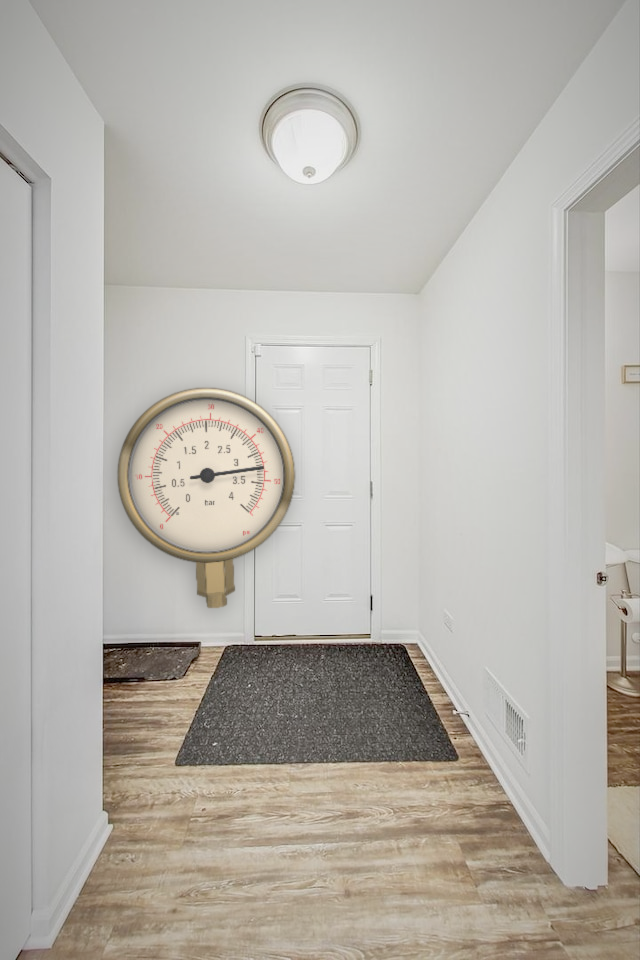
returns 3.25,bar
